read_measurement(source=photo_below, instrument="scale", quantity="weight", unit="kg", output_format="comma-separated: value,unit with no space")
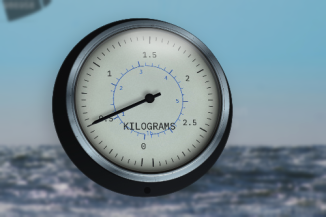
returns 0.5,kg
